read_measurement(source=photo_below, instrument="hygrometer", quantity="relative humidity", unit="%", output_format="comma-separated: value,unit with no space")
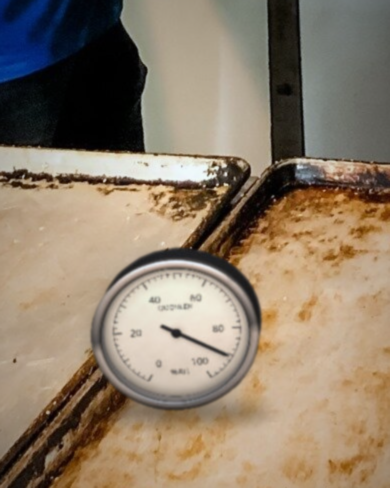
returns 90,%
